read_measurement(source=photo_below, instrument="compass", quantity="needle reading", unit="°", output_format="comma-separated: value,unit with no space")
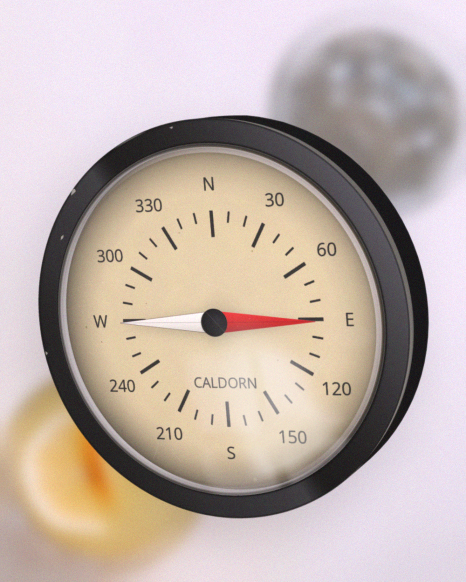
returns 90,°
